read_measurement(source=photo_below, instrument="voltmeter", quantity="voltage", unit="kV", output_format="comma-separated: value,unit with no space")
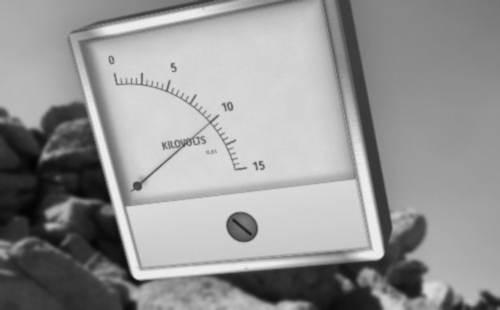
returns 10,kV
